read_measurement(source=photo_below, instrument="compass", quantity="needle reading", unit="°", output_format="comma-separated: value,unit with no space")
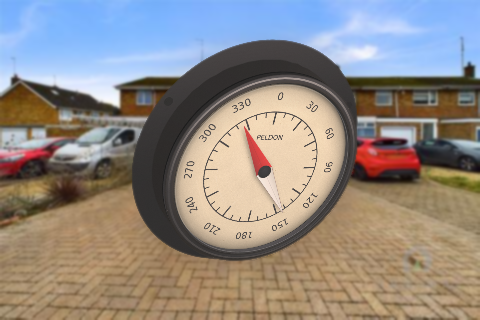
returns 325,°
